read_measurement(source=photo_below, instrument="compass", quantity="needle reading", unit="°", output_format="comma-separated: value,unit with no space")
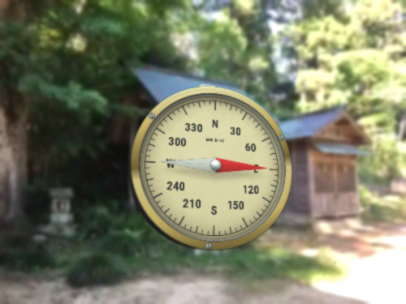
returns 90,°
